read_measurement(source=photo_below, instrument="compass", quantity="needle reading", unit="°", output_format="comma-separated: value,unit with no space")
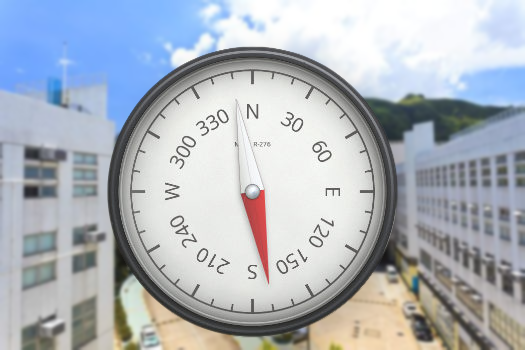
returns 170,°
